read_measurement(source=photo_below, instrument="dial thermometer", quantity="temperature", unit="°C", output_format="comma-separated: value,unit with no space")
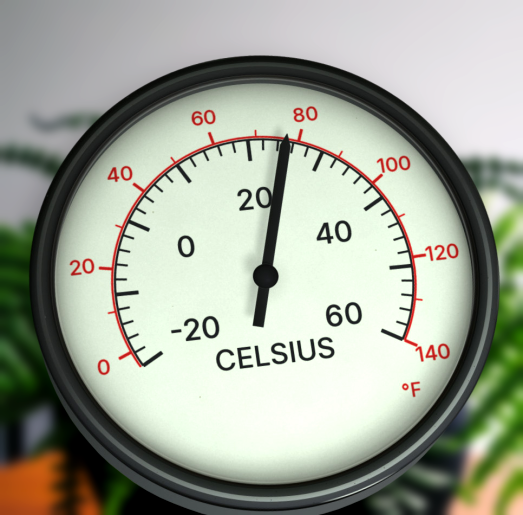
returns 25,°C
